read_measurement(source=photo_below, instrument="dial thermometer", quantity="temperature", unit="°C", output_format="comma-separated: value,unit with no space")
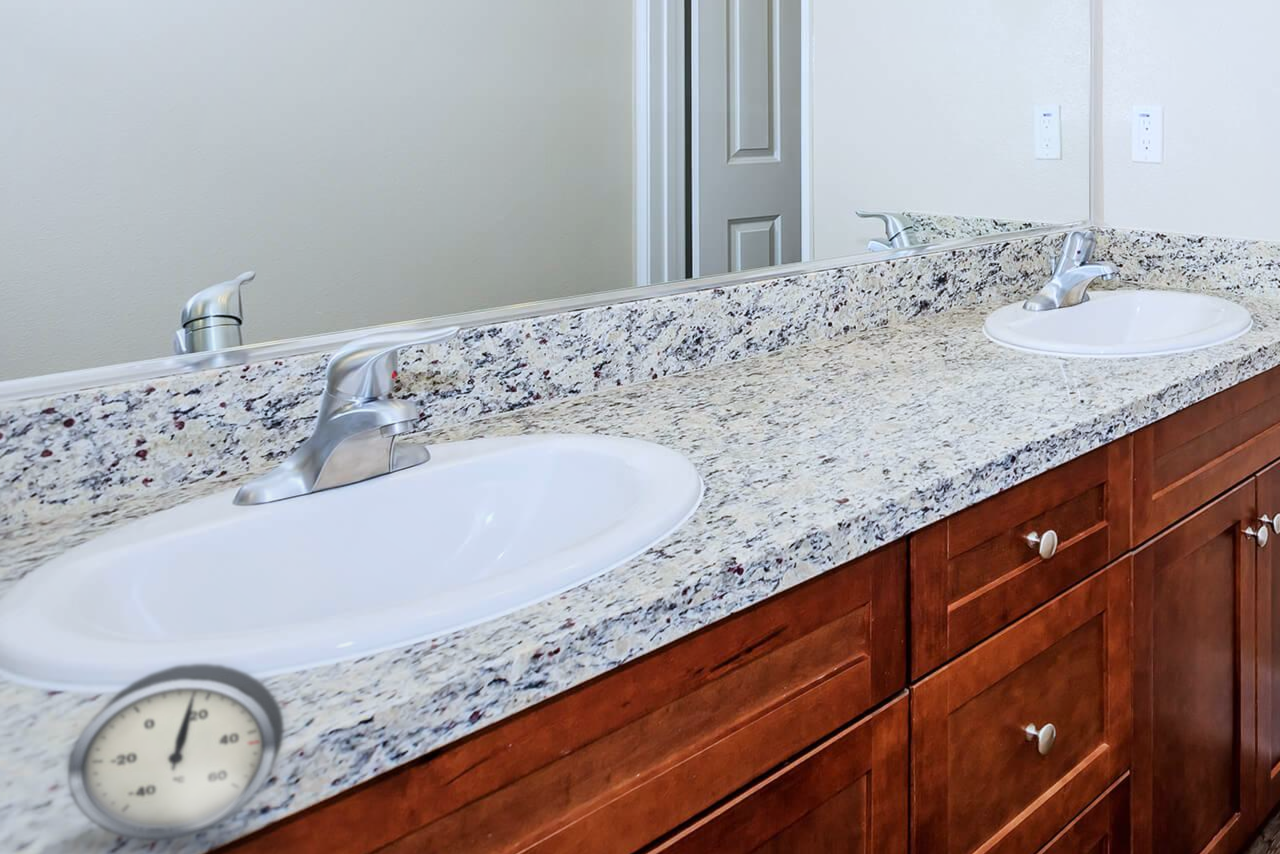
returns 16,°C
